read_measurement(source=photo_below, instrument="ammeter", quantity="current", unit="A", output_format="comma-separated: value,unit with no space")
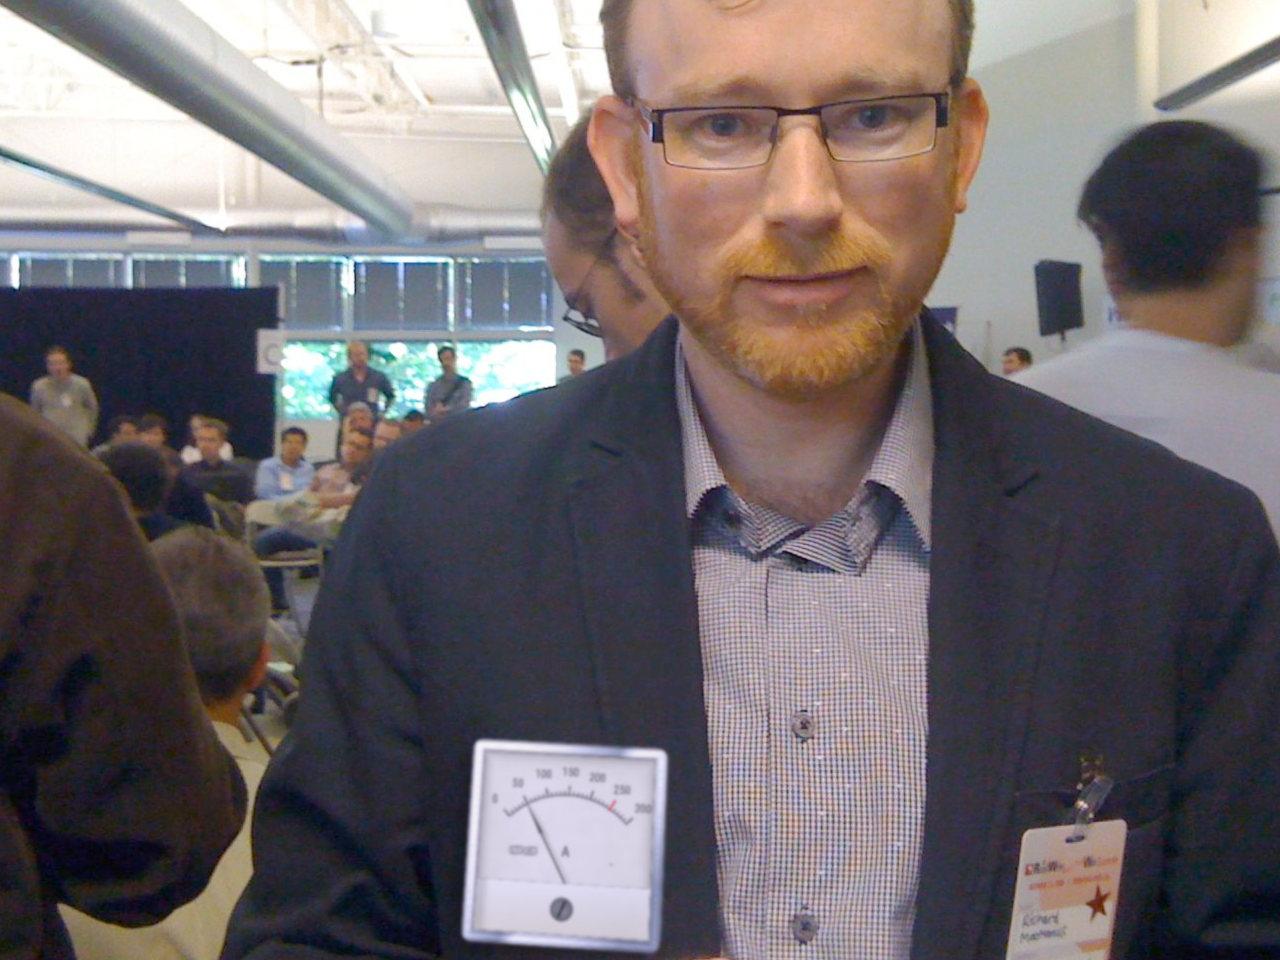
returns 50,A
